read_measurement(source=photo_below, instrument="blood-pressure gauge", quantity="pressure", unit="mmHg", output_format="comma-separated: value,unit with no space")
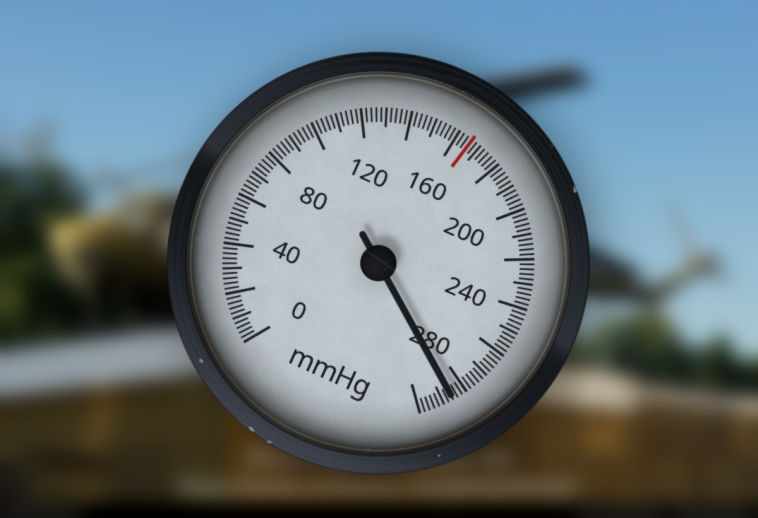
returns 286,mmHg
